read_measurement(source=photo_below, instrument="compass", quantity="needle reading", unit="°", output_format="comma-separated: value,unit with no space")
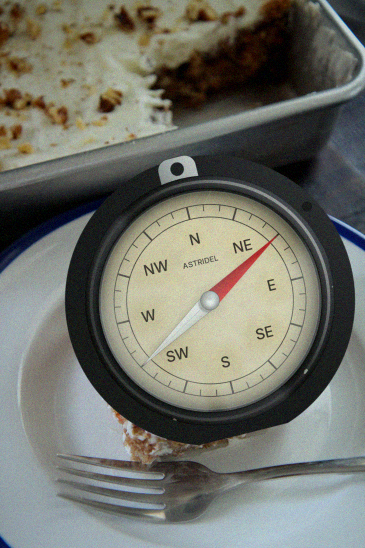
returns 60,°
